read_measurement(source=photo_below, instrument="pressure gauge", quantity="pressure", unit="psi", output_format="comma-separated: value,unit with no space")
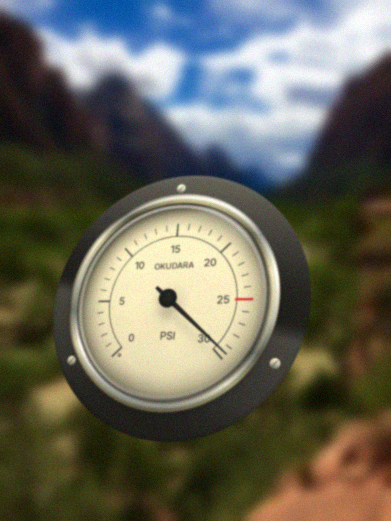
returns 29.5,psi
